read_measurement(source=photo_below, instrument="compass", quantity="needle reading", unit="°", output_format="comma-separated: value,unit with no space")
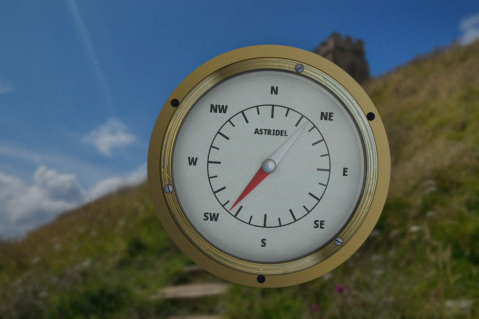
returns 217.5,°
